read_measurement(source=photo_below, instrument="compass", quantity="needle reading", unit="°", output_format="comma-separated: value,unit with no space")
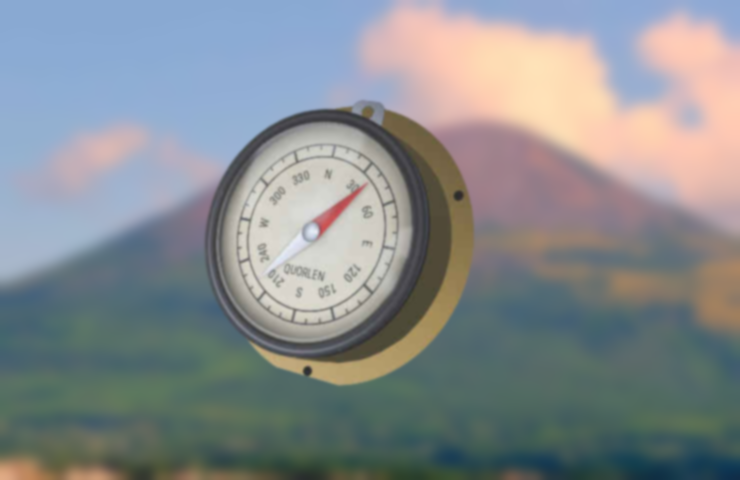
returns 40,°
